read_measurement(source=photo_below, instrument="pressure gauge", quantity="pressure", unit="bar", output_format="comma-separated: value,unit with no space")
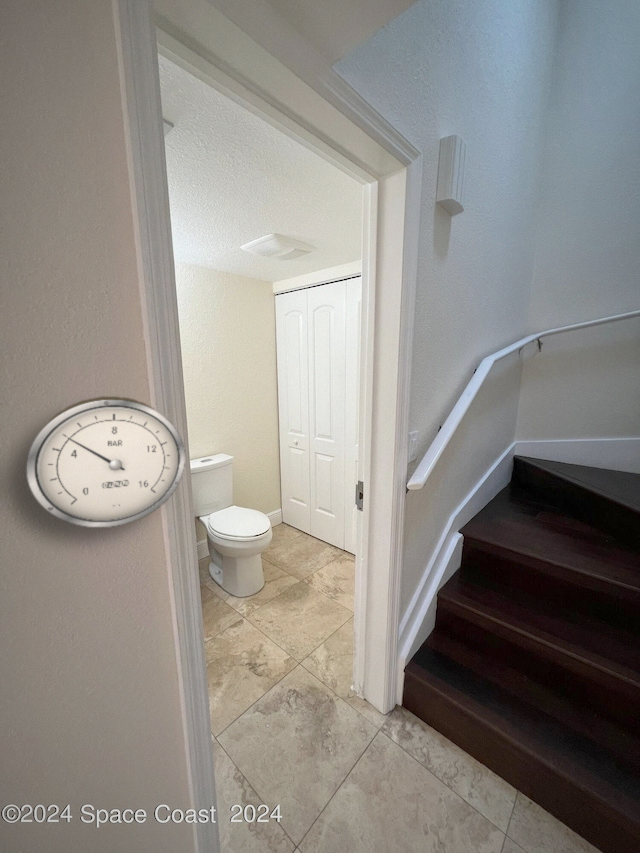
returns 5,bar
